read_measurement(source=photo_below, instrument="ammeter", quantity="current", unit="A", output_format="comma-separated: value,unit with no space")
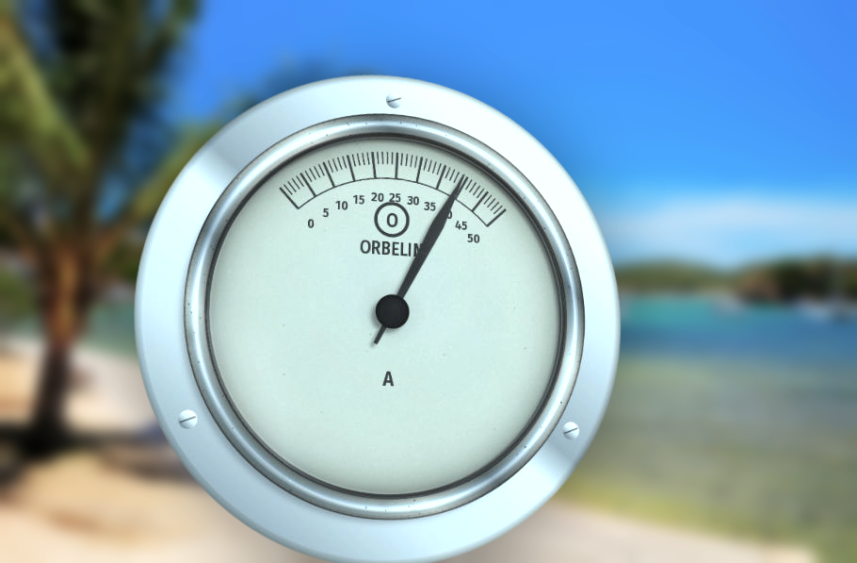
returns 39,A
